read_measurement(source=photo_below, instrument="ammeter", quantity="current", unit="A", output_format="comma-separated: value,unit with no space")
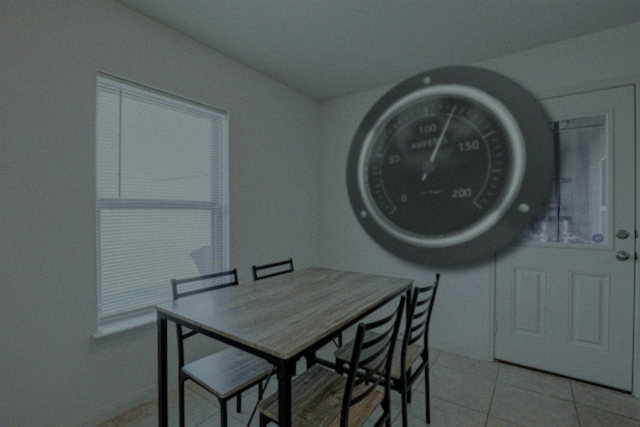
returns 120,A
